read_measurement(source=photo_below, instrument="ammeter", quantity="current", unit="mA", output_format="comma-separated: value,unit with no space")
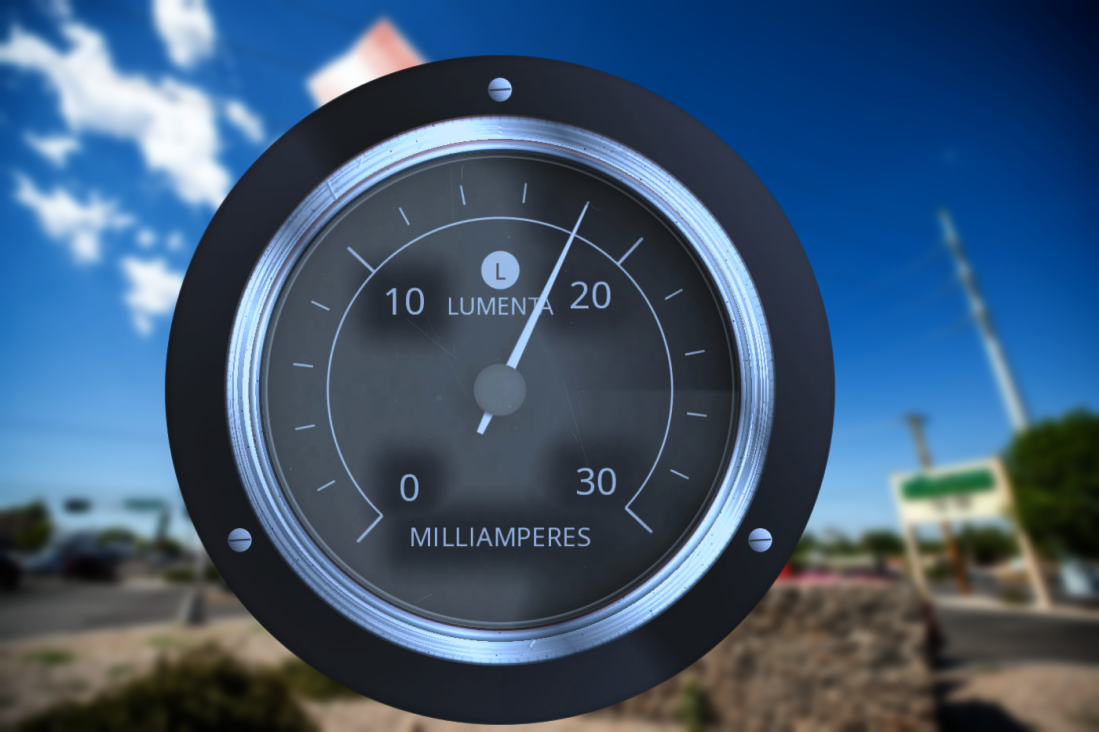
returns 18,mA
